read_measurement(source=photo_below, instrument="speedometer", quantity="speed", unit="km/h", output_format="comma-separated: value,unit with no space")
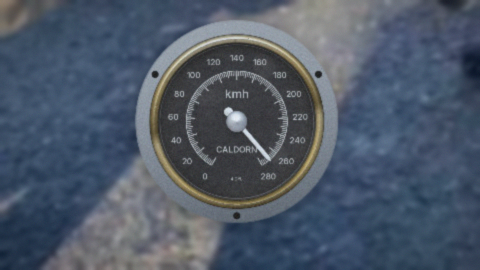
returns 270,km/h
